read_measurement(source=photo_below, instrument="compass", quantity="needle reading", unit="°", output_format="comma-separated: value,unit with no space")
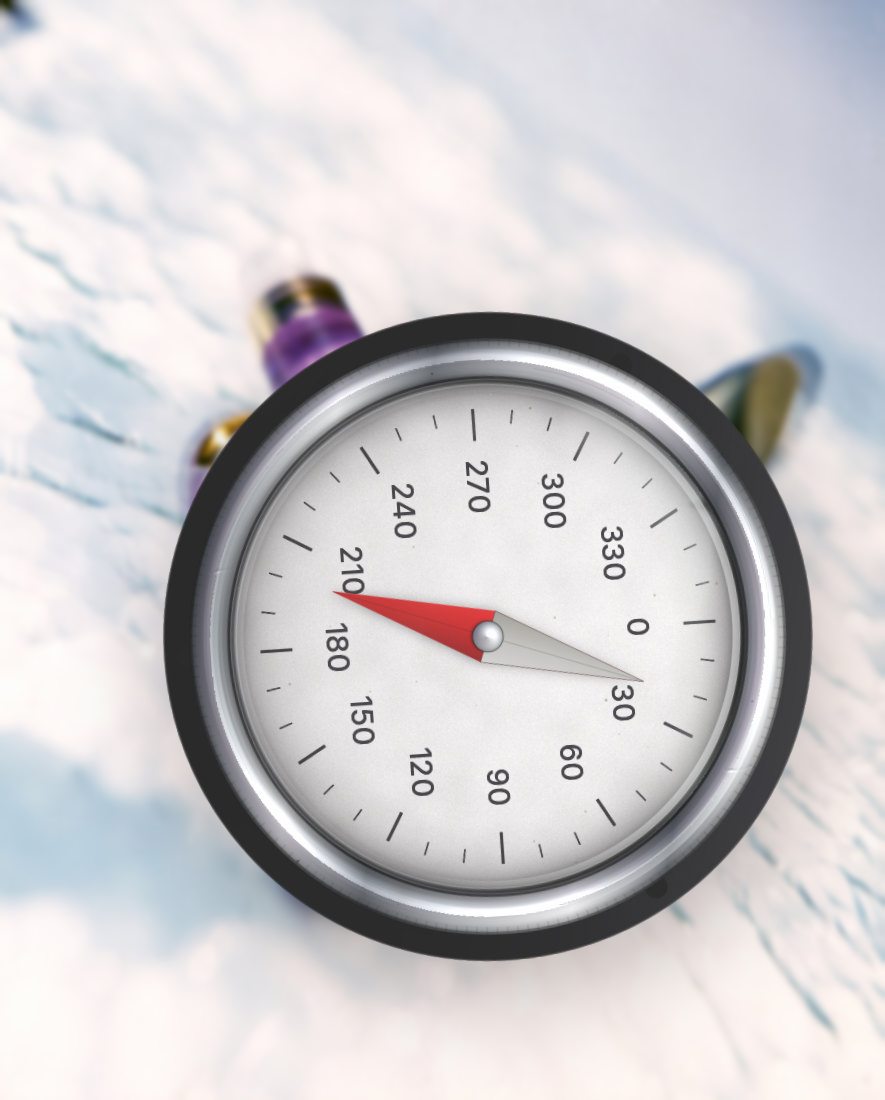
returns 200,°
